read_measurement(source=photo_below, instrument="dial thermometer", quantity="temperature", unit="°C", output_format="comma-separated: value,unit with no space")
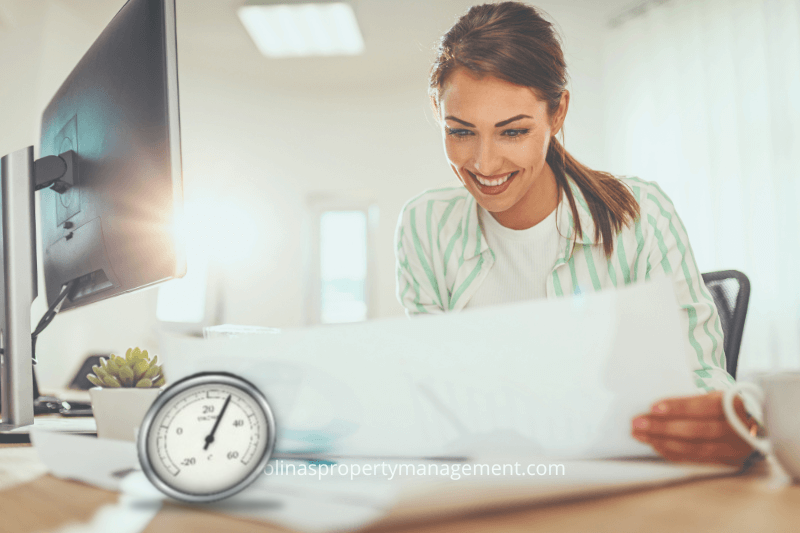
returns 28,°C
